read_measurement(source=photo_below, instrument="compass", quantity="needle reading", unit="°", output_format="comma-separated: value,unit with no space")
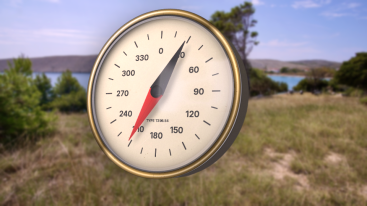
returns 210,°
